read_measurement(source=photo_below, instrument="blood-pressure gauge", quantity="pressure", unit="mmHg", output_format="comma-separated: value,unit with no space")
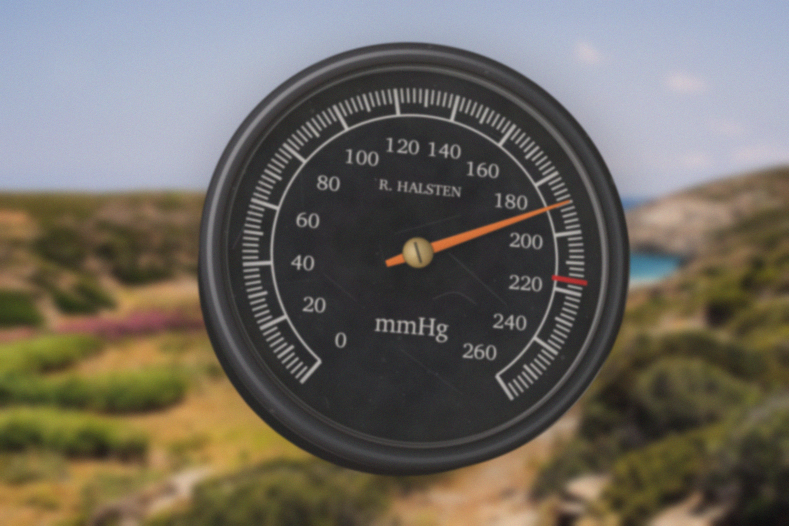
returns 190,mmHg
